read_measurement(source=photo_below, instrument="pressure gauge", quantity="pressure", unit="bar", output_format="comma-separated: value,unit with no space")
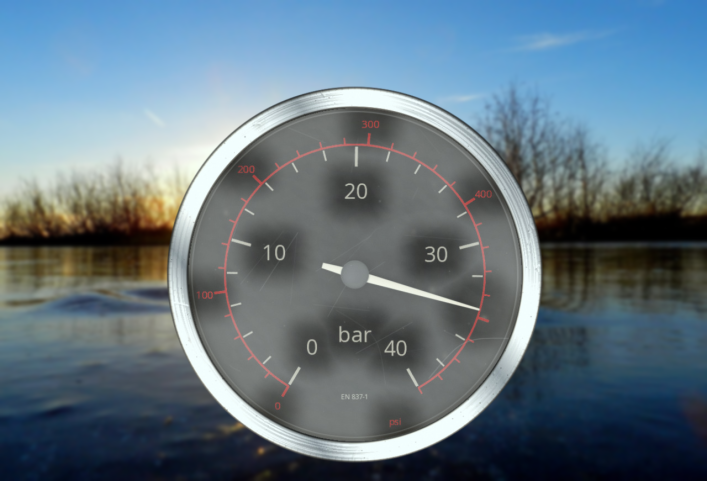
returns 34,bar
